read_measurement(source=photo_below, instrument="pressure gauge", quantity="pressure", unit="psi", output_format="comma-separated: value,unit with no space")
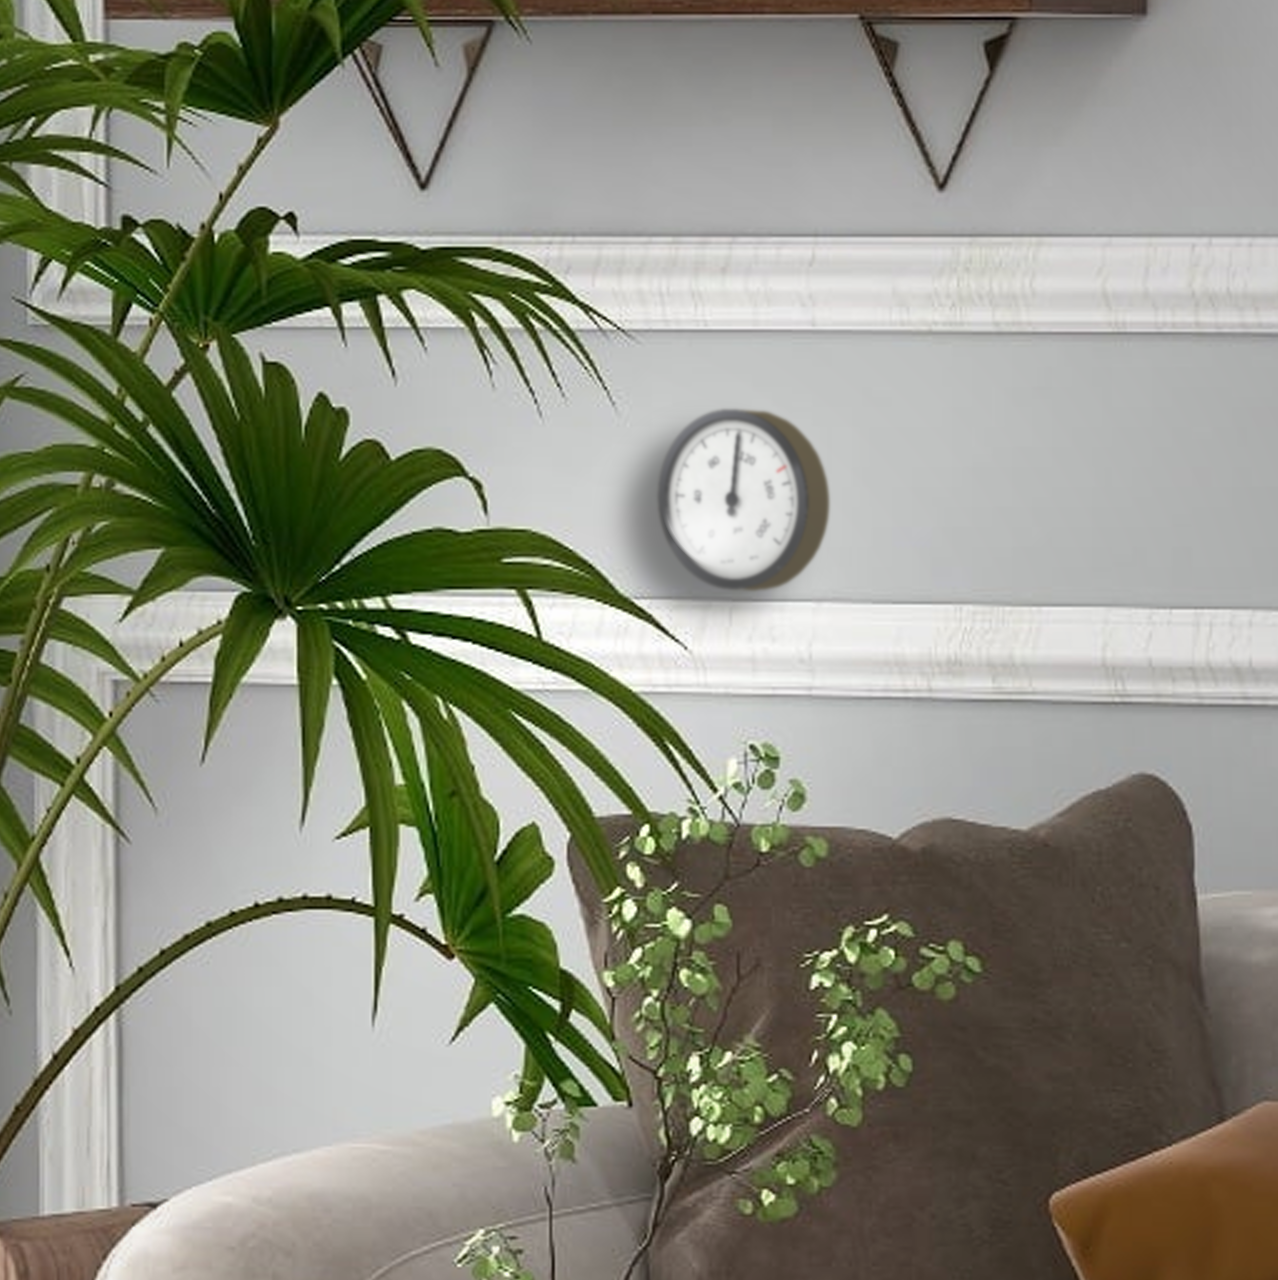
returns 110,psi
